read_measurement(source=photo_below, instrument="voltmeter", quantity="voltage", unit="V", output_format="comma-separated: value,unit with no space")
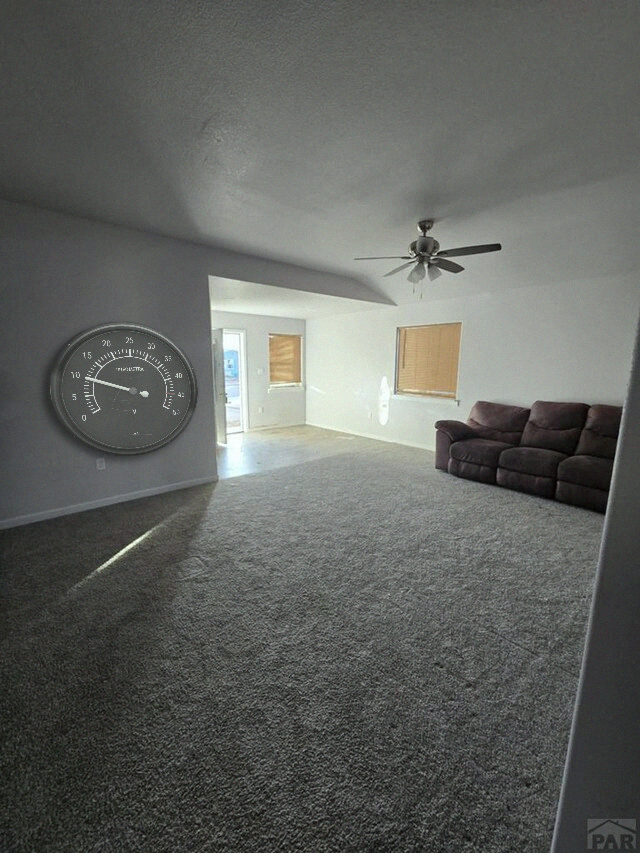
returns 10,V
